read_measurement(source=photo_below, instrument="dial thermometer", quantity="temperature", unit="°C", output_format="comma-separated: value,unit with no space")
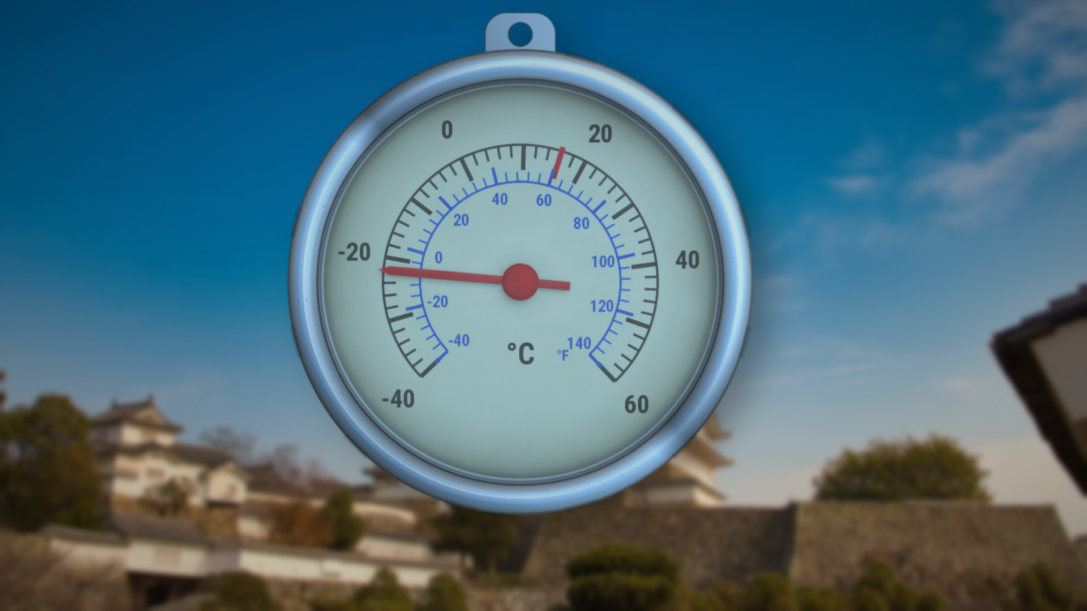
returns -22,°C
